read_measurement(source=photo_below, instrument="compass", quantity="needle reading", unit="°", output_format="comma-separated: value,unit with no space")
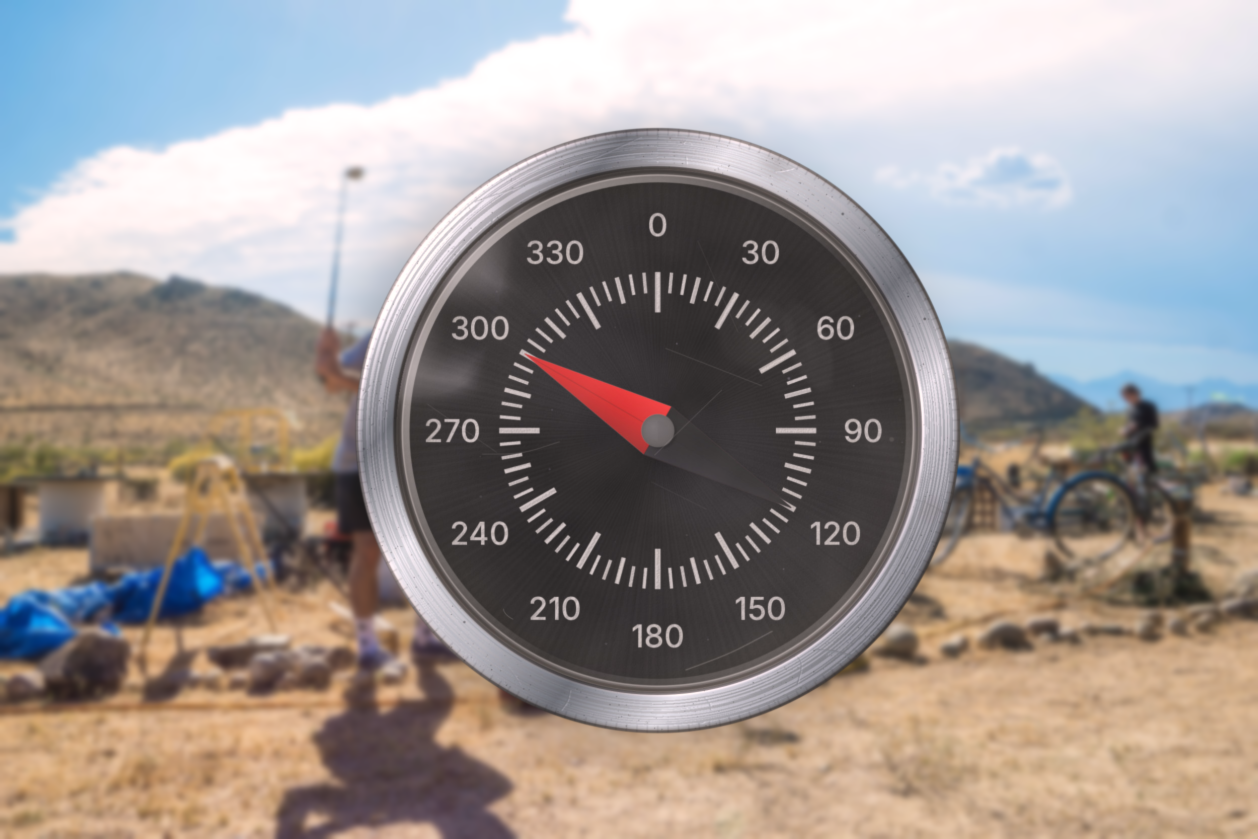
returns 300,°
